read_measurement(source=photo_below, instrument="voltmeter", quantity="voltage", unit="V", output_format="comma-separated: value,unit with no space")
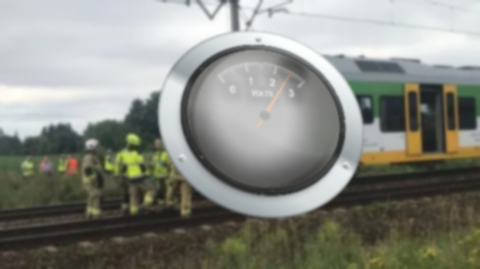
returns 2.5,V
